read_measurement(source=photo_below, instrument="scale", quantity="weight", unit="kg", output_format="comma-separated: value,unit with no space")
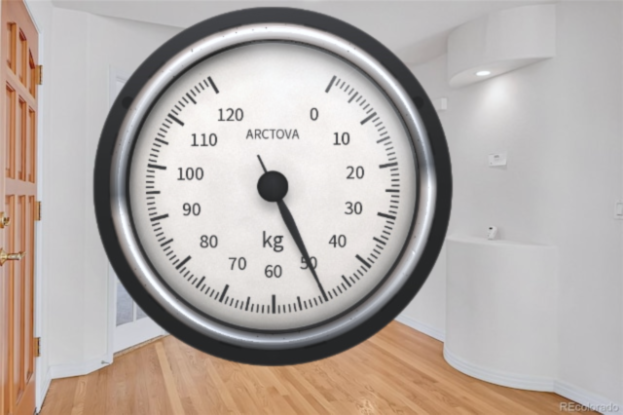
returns 50,kg
